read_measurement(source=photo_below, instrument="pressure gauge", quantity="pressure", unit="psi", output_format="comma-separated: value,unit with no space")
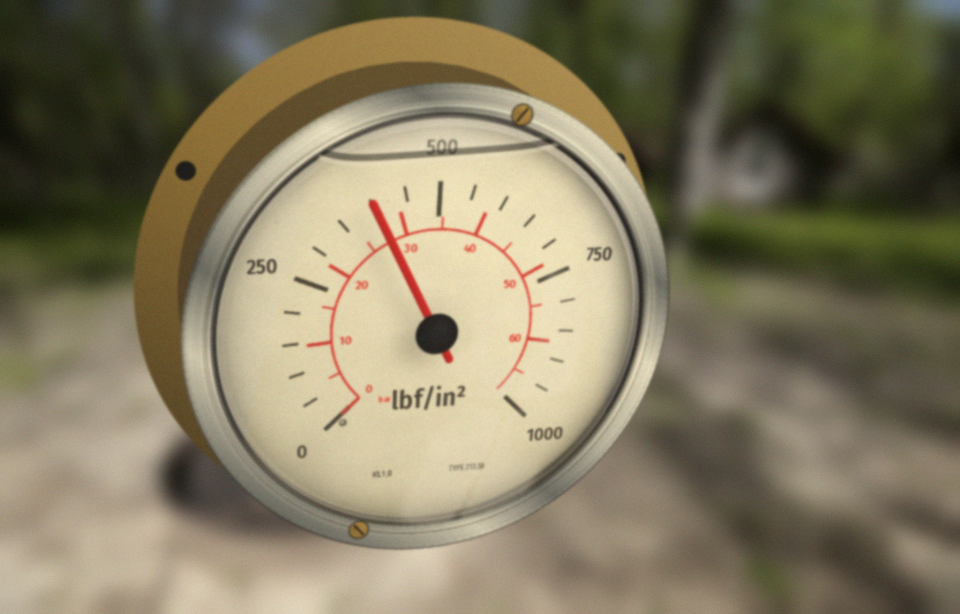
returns 400,psi
